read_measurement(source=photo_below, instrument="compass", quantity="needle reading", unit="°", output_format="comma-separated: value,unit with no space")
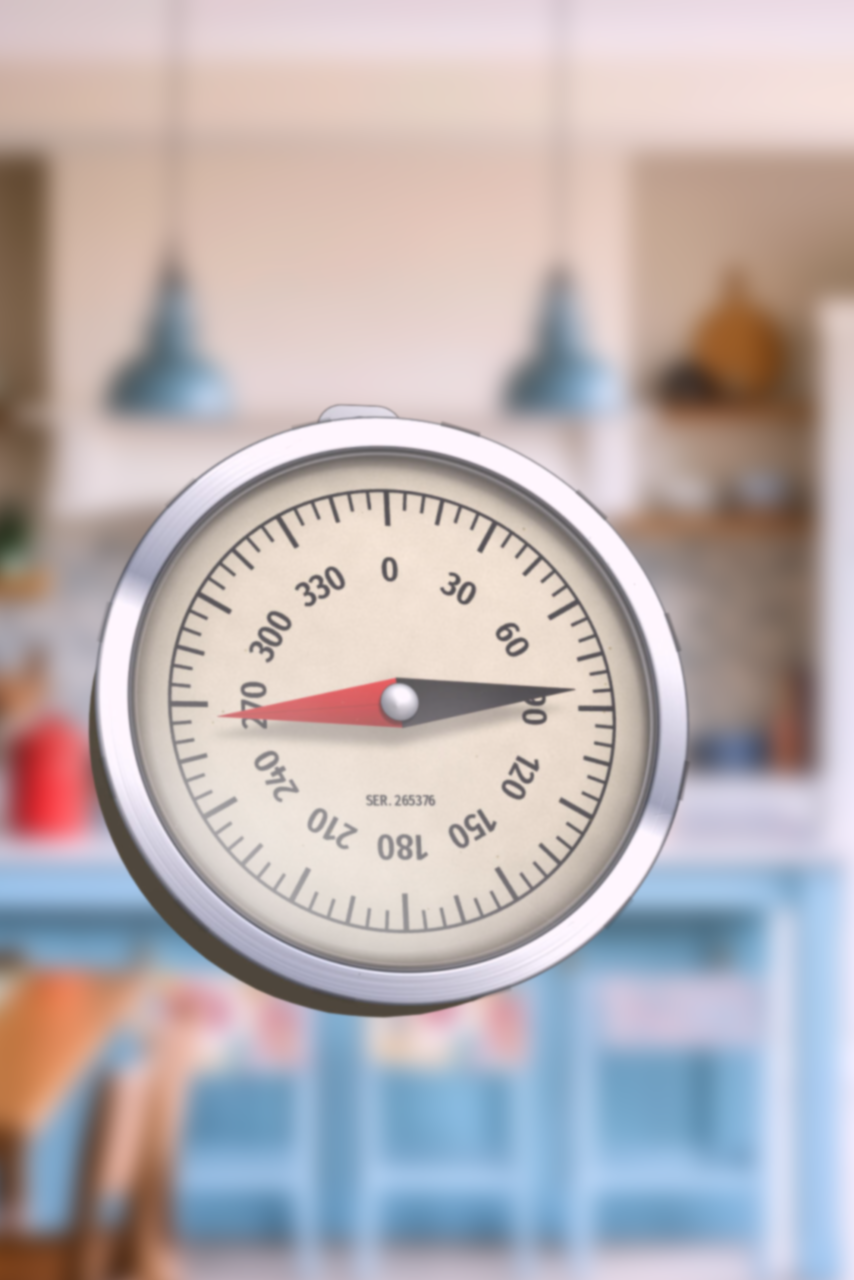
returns 265,°
